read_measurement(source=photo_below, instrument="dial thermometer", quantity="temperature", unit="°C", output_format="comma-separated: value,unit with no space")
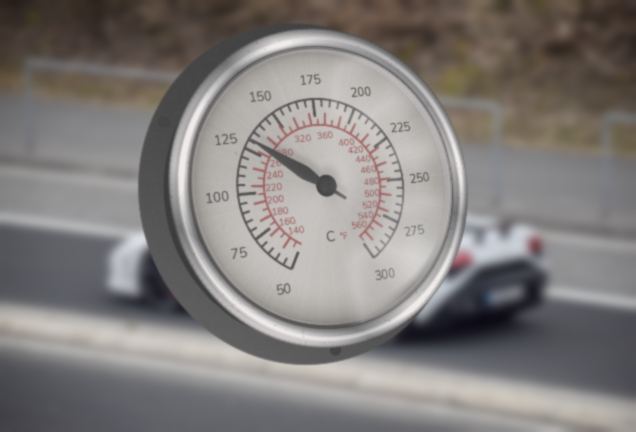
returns 130,°C
